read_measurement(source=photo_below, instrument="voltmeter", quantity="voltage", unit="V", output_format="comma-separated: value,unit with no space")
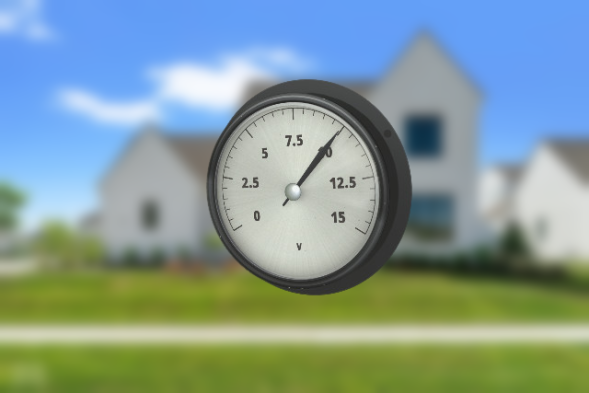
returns 10,V
